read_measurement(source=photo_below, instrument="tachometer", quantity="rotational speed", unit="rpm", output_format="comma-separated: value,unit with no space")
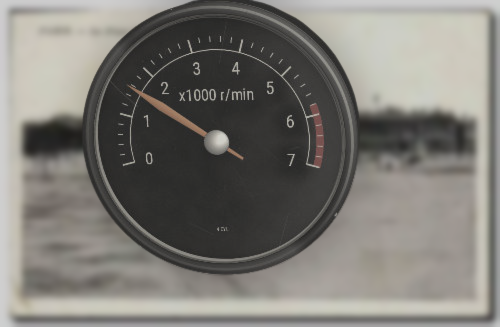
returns 1600,rpm
